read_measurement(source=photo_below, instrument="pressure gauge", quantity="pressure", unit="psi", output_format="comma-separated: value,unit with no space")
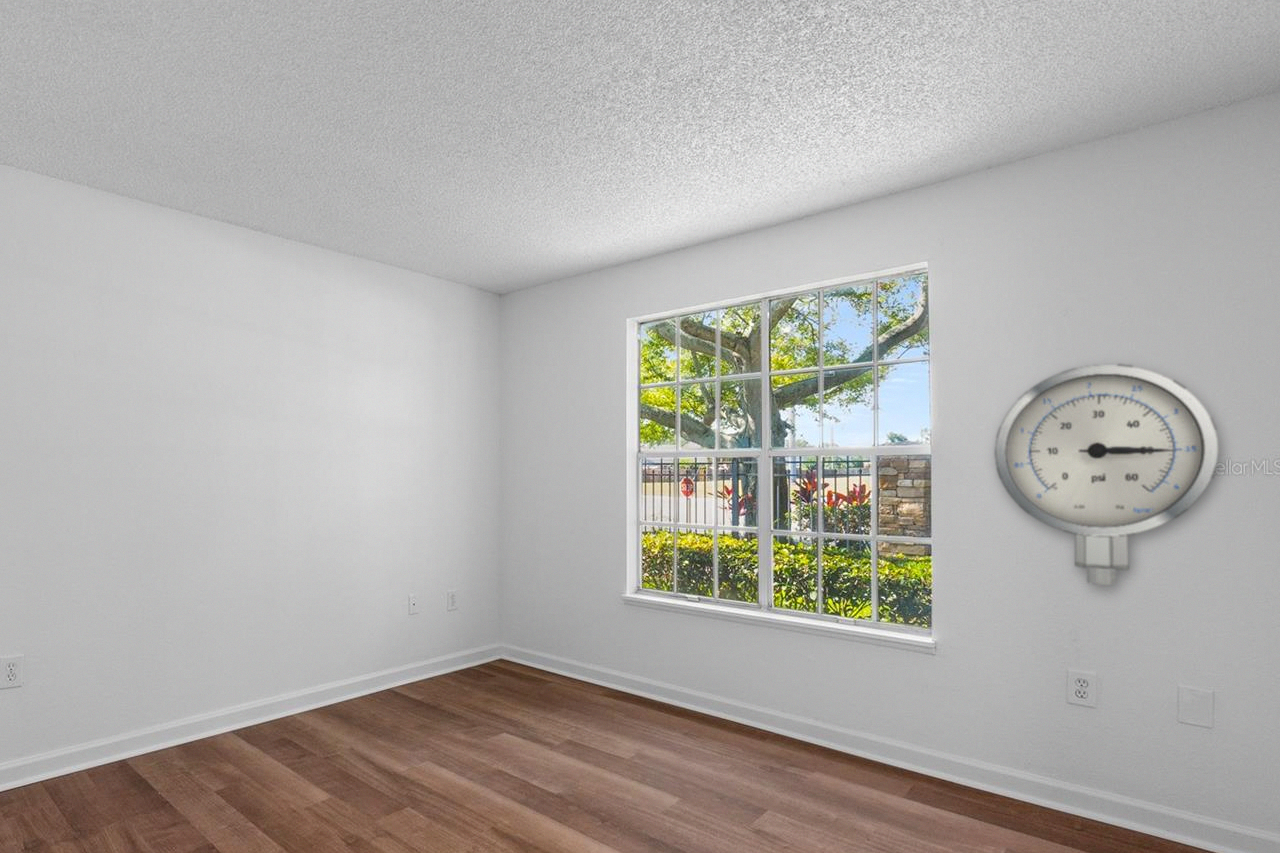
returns 50,psi
